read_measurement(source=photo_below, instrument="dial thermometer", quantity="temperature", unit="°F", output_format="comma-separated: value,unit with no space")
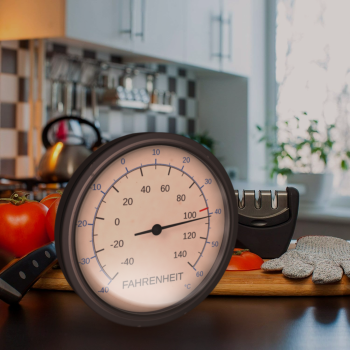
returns 105,°F
